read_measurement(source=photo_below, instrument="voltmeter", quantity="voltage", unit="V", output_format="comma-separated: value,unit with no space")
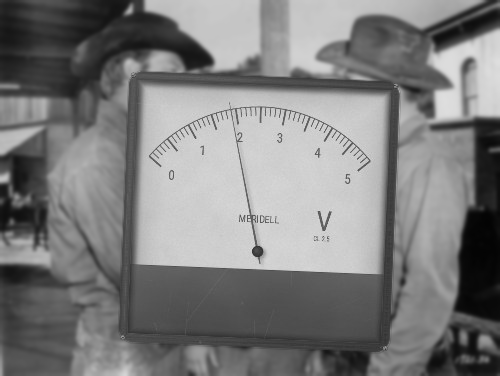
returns 1.9,V
